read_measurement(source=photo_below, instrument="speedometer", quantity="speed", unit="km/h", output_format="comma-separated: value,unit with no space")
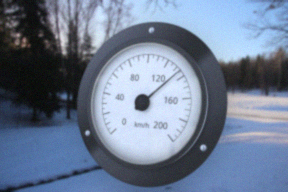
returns 135,km/h
